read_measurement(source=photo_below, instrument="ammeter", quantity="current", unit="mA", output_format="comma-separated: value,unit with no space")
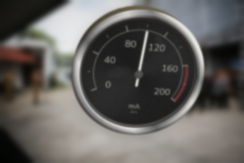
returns 100,mA
